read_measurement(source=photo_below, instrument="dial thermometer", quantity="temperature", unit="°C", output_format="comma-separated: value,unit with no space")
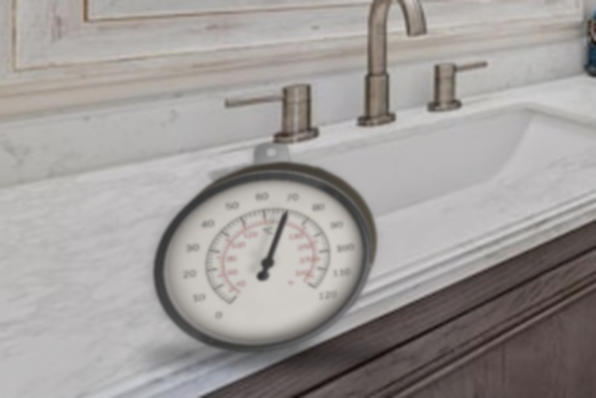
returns 70,°C
